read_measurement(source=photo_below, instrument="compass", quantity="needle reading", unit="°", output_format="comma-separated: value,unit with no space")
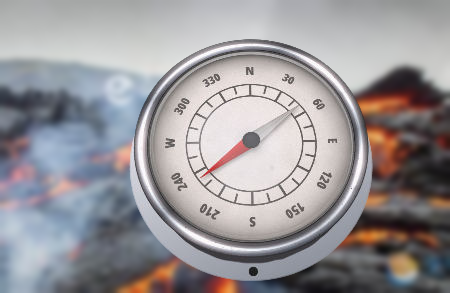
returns 232.5,°
